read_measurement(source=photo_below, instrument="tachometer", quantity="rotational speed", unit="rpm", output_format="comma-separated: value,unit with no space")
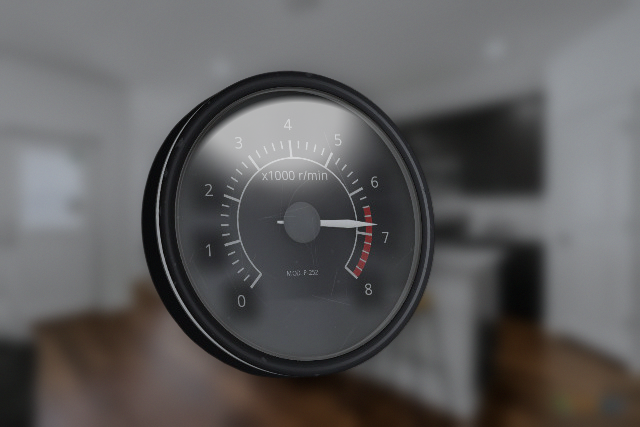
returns 6800,rpm
